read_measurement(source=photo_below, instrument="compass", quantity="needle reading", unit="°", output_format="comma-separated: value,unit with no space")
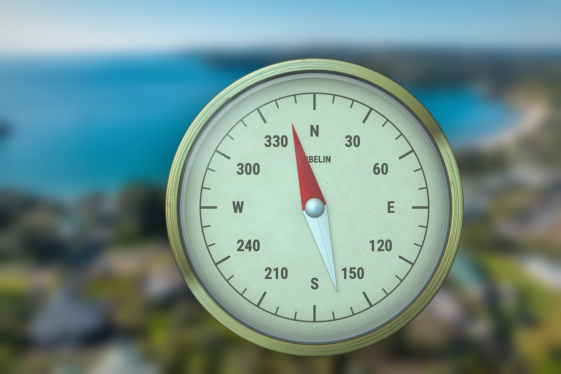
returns 345,°
